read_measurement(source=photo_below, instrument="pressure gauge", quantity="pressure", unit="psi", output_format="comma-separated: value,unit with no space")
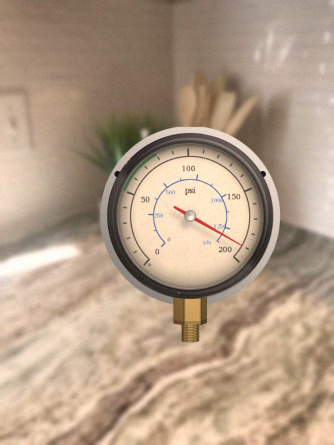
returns 190,psi
